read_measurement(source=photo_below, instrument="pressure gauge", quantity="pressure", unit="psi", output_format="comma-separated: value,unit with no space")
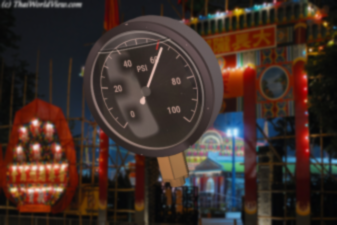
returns 62.5,psi
